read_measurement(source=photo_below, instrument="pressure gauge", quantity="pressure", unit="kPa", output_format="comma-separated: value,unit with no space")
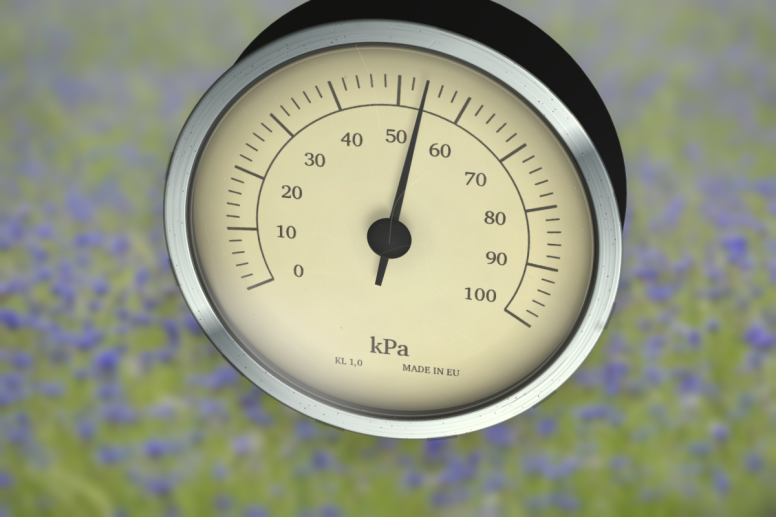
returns 54,kPa
